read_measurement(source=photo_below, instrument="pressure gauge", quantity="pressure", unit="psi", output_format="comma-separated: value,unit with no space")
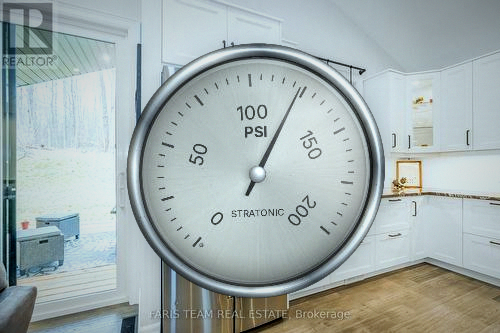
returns 122.5,psi
